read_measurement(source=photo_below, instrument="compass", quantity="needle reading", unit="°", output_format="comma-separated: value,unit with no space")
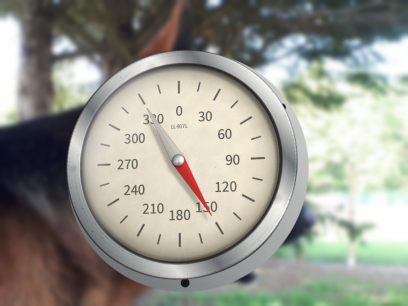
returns 150,°
